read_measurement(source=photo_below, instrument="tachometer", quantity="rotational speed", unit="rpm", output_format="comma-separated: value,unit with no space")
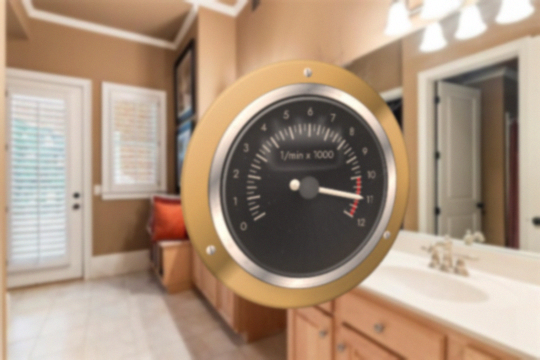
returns 11000,rpm
